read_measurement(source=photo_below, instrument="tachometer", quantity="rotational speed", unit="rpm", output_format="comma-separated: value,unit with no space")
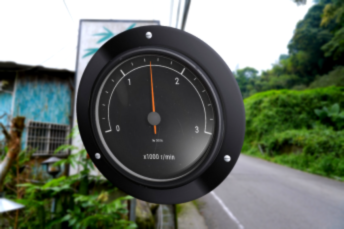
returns 1500,rpm
